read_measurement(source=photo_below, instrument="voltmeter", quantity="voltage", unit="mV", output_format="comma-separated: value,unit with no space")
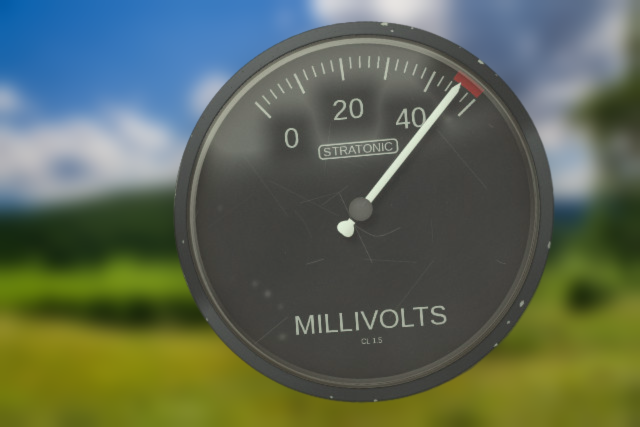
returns 46,mV
